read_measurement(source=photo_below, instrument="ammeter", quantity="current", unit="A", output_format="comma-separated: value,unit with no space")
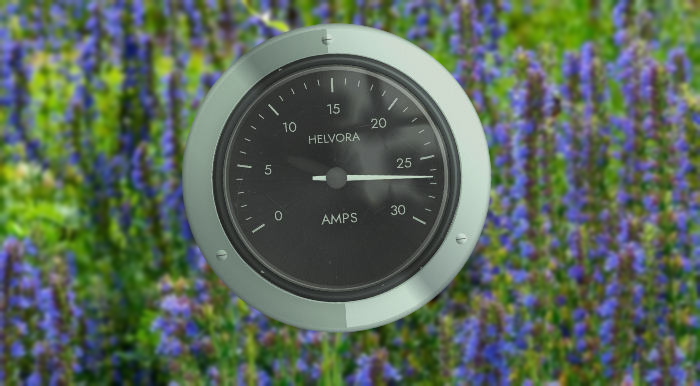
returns 26.5,A
